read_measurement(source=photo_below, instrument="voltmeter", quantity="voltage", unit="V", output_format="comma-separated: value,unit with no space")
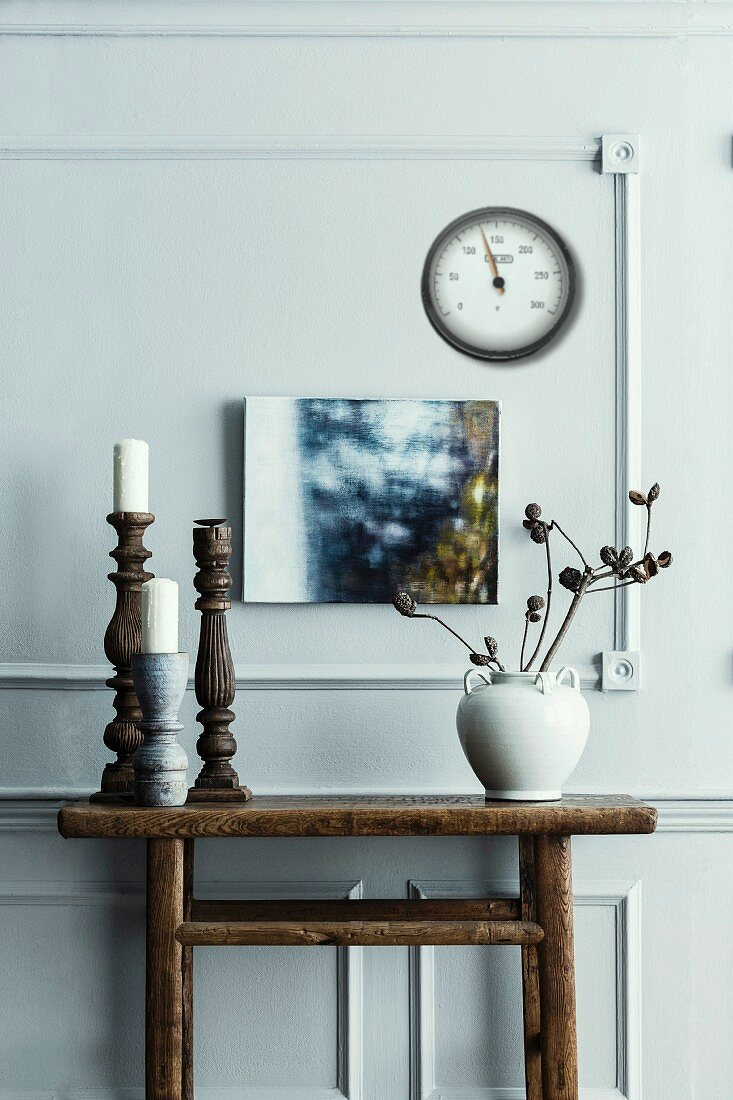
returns 130,V
